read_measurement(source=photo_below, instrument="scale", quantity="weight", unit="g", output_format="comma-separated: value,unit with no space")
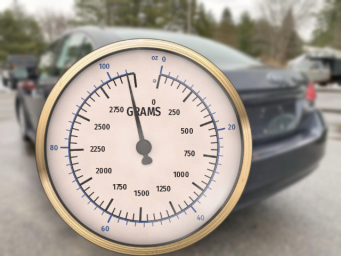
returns 2950,g
